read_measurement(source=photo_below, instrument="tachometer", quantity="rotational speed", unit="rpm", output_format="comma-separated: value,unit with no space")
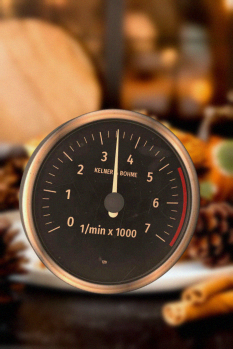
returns 3400,rpm
